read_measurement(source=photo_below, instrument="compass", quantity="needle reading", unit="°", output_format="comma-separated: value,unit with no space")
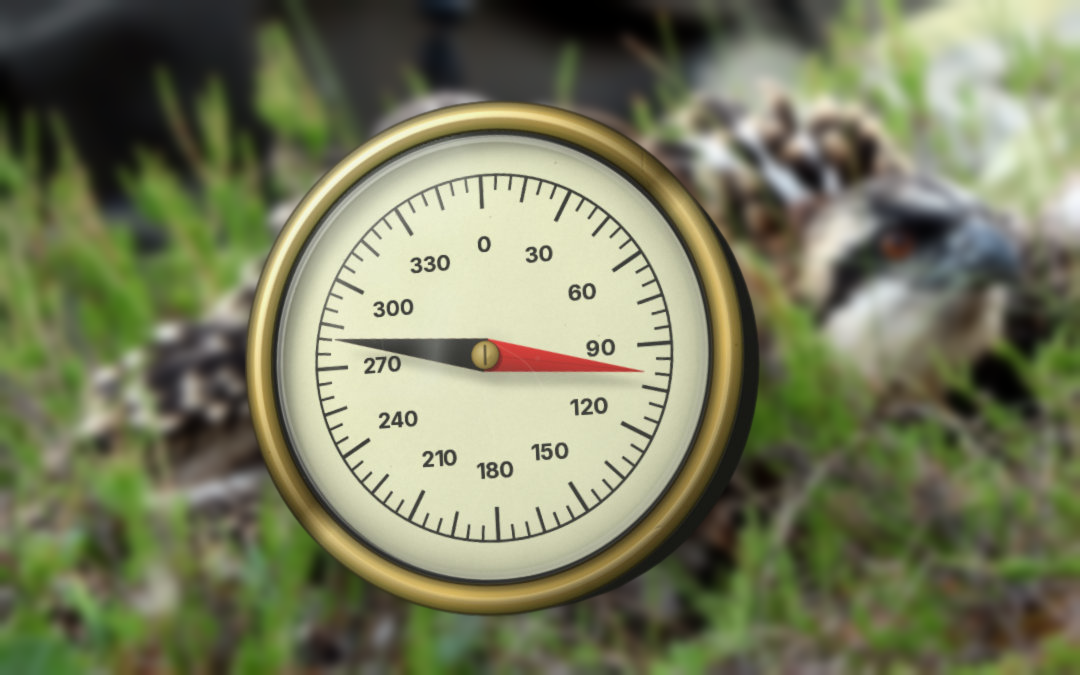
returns 100,°
